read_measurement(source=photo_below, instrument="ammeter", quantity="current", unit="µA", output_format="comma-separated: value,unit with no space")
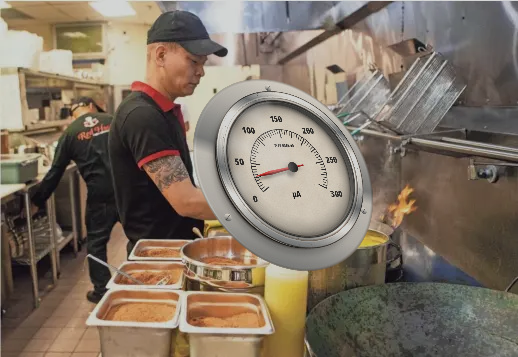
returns 25,µA
